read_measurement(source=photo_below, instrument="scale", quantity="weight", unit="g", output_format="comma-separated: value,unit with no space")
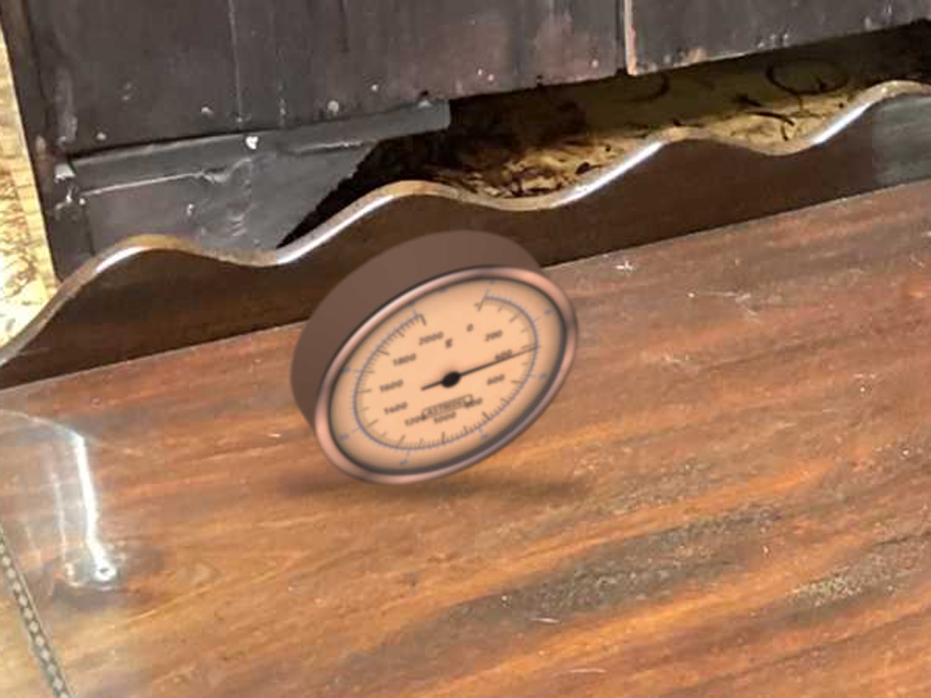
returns 400,g
